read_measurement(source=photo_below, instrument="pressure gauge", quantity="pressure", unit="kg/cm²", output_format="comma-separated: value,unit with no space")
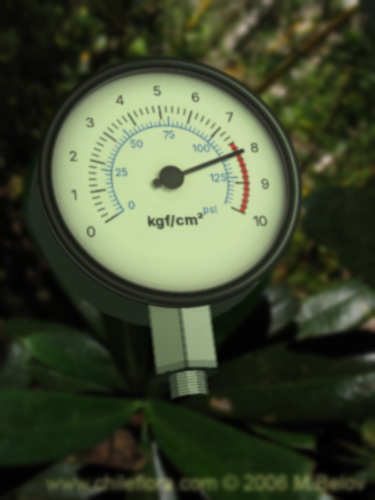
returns 8,kg/cm²
